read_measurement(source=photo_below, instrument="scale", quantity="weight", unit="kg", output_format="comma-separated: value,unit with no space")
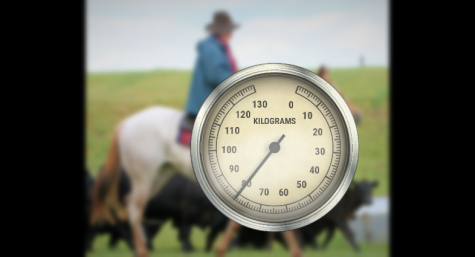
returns 80,kg
